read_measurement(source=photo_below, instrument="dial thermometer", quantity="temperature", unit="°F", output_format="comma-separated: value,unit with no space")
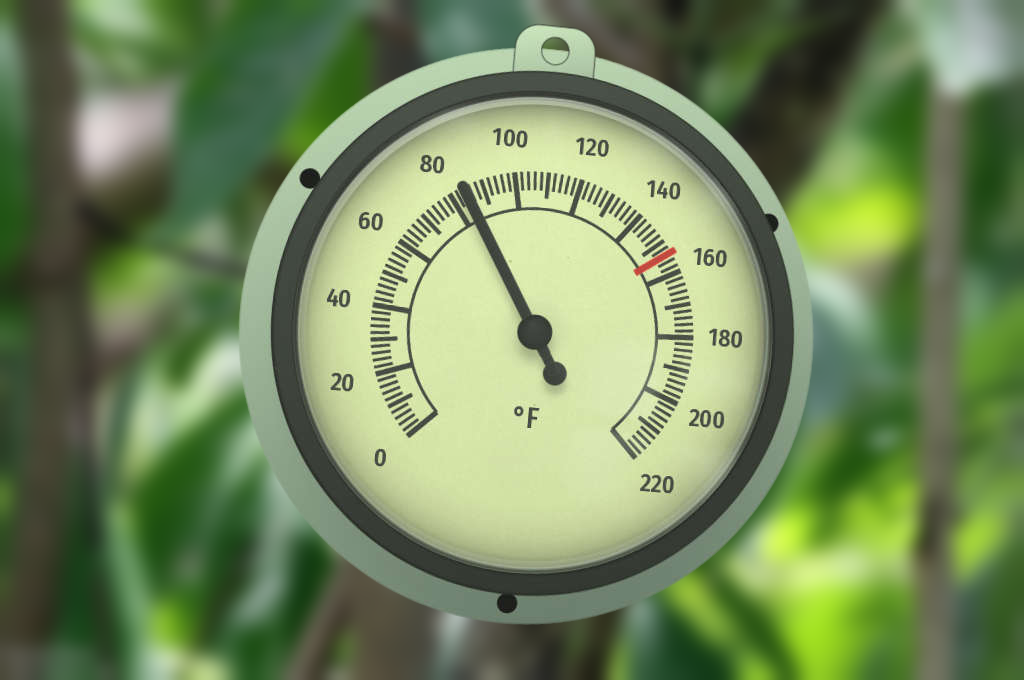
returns 84,°F
